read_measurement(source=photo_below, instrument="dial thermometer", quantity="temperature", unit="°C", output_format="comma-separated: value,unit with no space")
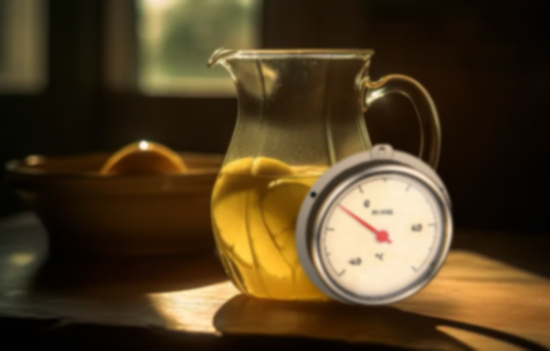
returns -10,°C
